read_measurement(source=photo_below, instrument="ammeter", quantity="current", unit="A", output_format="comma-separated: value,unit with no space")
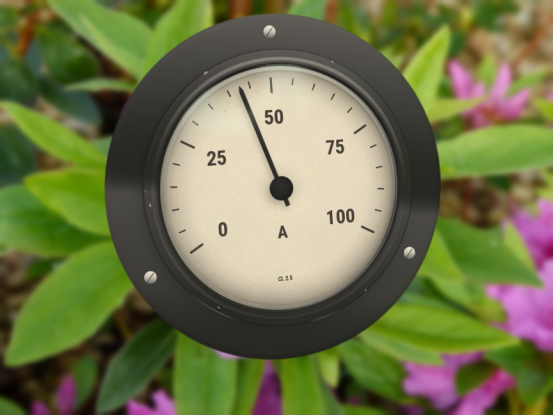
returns 42.5,A
